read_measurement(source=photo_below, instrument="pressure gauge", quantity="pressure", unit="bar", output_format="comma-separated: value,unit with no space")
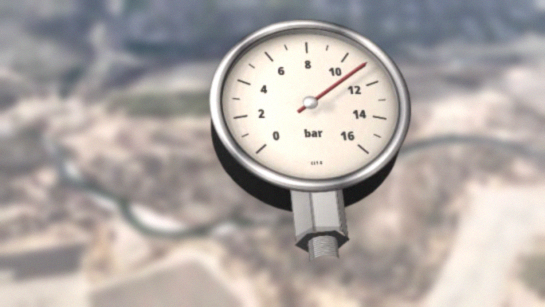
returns 11,bar
